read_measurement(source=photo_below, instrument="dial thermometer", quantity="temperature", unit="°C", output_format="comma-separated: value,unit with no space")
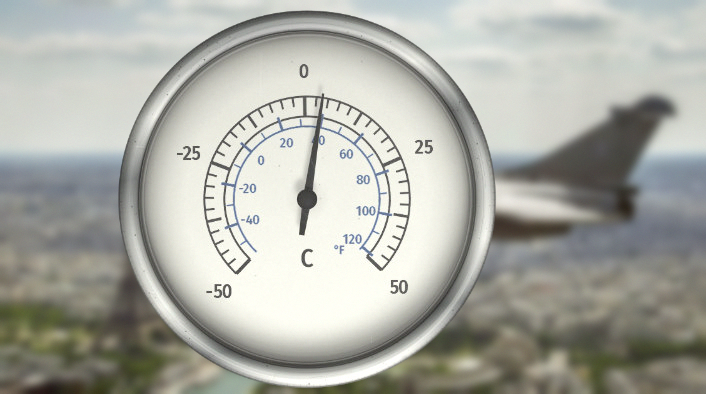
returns 3.75,°C
